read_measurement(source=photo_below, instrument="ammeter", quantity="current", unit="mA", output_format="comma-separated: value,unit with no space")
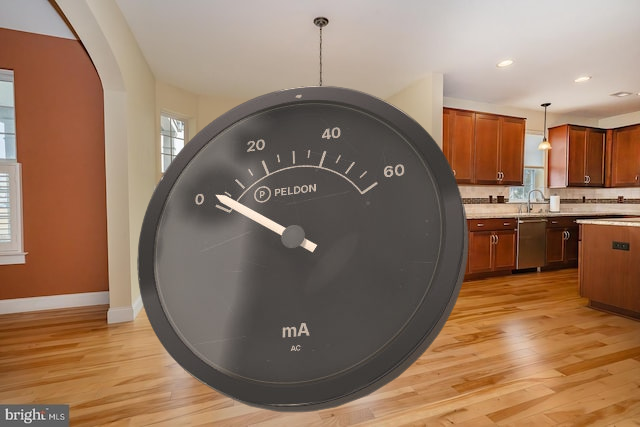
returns 2.5,mA
